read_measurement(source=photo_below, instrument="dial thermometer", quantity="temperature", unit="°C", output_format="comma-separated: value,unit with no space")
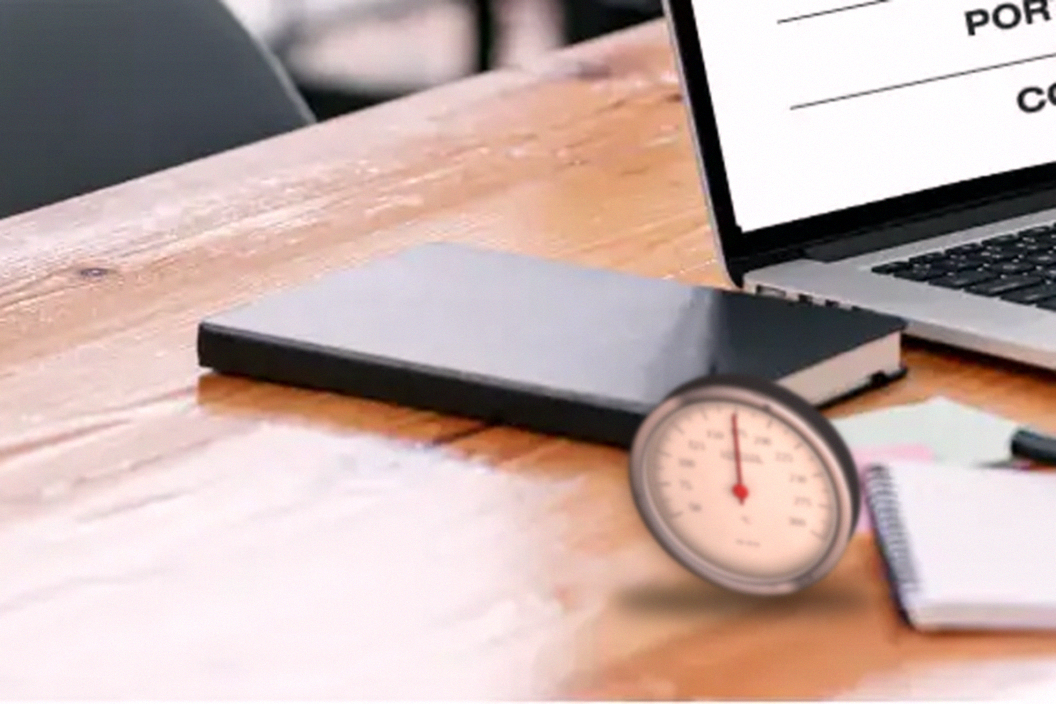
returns 175,°C
